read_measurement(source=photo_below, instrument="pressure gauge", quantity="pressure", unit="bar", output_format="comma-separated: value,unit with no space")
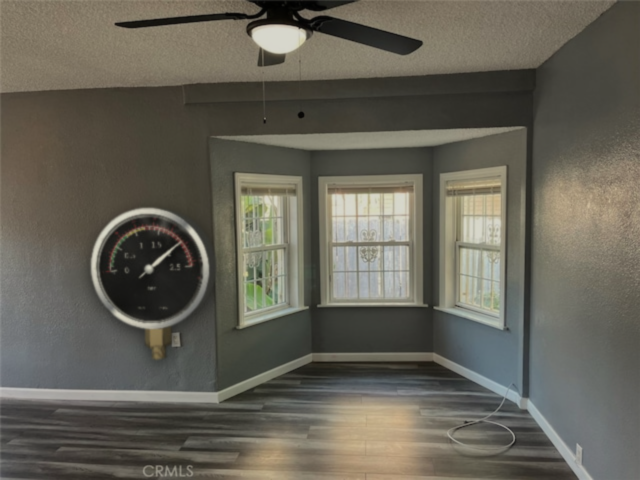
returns 2,bar
